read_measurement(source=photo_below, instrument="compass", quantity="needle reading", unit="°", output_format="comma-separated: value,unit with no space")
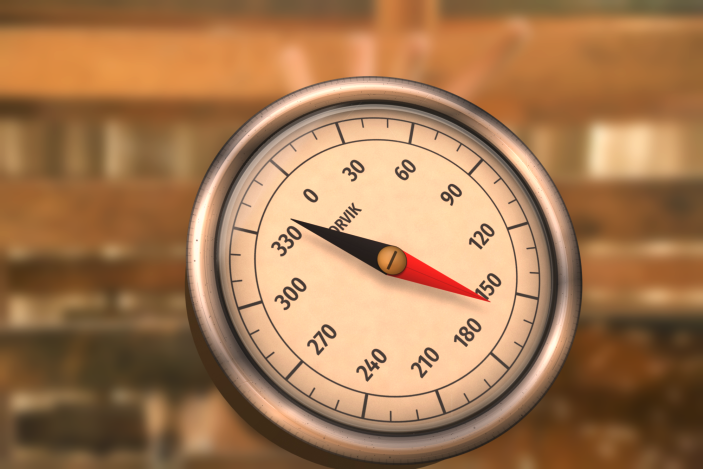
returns 160,°
